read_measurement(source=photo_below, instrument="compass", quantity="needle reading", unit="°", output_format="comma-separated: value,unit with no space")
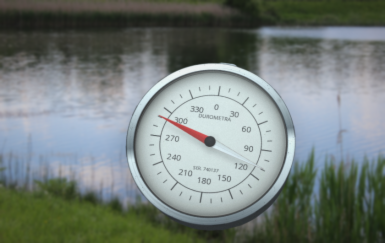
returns 290,°
